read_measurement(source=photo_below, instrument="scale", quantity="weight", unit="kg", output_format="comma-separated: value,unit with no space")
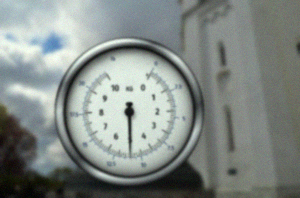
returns 5,kg
